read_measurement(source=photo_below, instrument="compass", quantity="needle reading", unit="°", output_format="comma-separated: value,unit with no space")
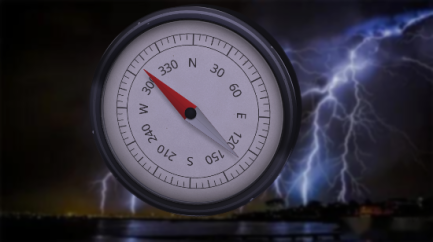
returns 310,°
